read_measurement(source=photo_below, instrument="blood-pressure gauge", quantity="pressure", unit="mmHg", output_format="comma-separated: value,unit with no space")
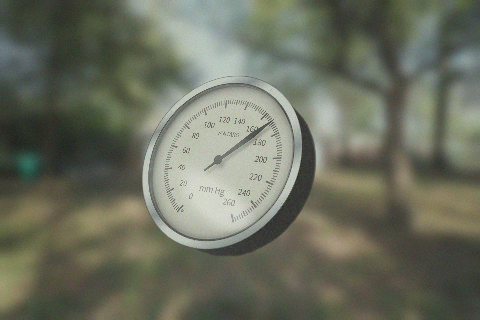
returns 170,mmHg
